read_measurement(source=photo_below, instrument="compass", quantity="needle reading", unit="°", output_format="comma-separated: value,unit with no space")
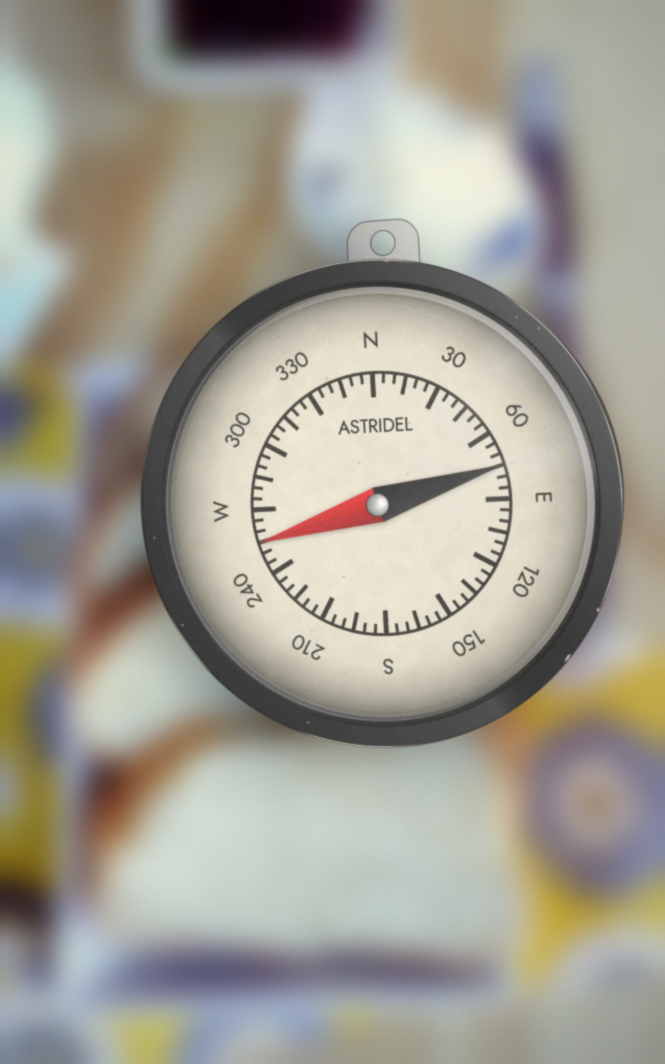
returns 255,°
